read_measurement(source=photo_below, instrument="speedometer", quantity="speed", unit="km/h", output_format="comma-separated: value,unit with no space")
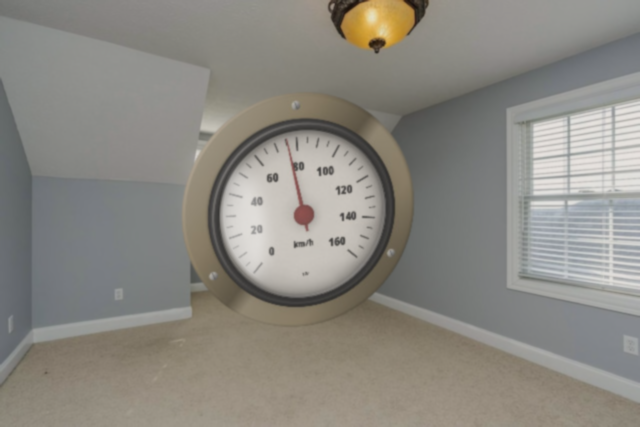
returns 75,km/h
